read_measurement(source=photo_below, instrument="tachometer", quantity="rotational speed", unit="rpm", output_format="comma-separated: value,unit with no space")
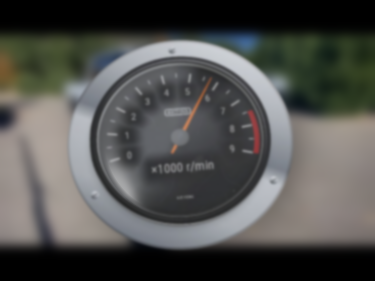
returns 5750,rpm
